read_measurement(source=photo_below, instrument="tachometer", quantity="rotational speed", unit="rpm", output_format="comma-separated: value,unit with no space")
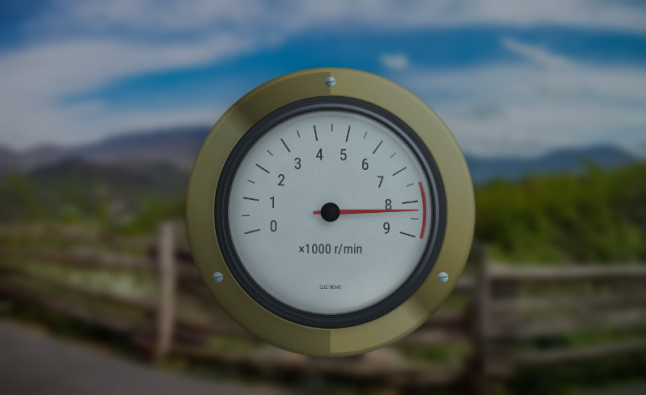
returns 8250,rpm
